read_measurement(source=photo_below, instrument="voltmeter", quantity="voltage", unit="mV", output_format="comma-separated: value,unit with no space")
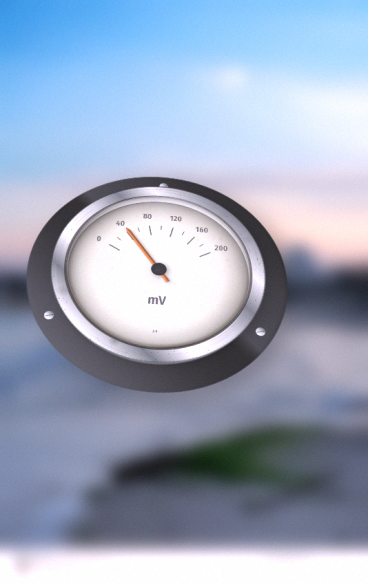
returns 40,mV
